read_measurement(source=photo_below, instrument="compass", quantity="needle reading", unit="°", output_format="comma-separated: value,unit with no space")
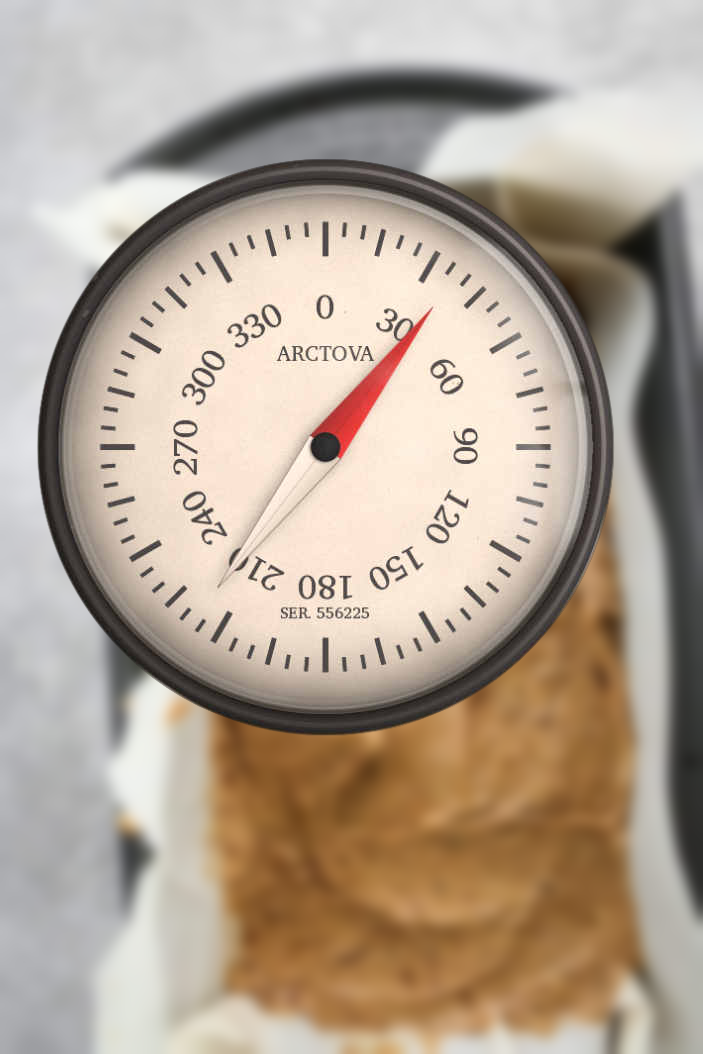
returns 37.5,°
